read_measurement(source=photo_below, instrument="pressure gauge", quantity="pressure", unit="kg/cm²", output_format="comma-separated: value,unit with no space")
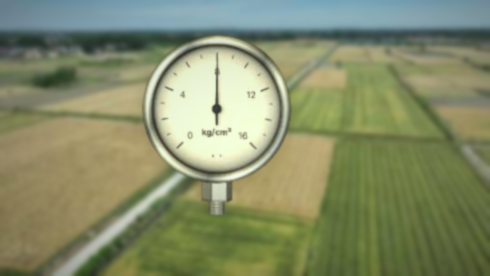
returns 8,kg/cm²
